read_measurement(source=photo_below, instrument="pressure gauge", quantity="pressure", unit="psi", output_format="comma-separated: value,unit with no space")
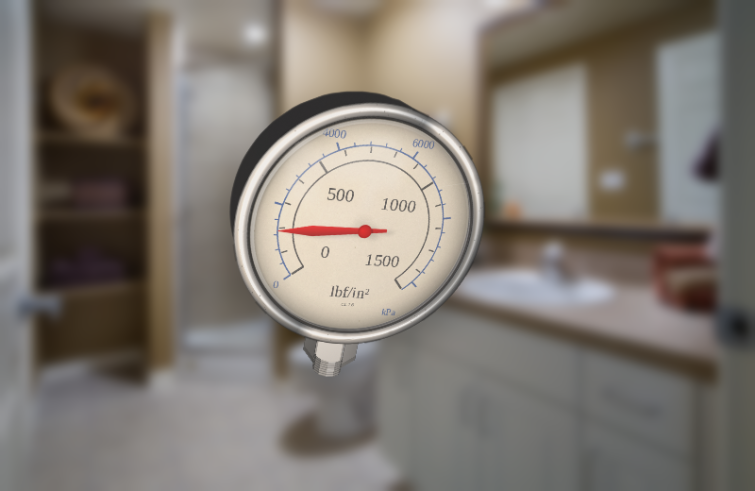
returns 200,psi
